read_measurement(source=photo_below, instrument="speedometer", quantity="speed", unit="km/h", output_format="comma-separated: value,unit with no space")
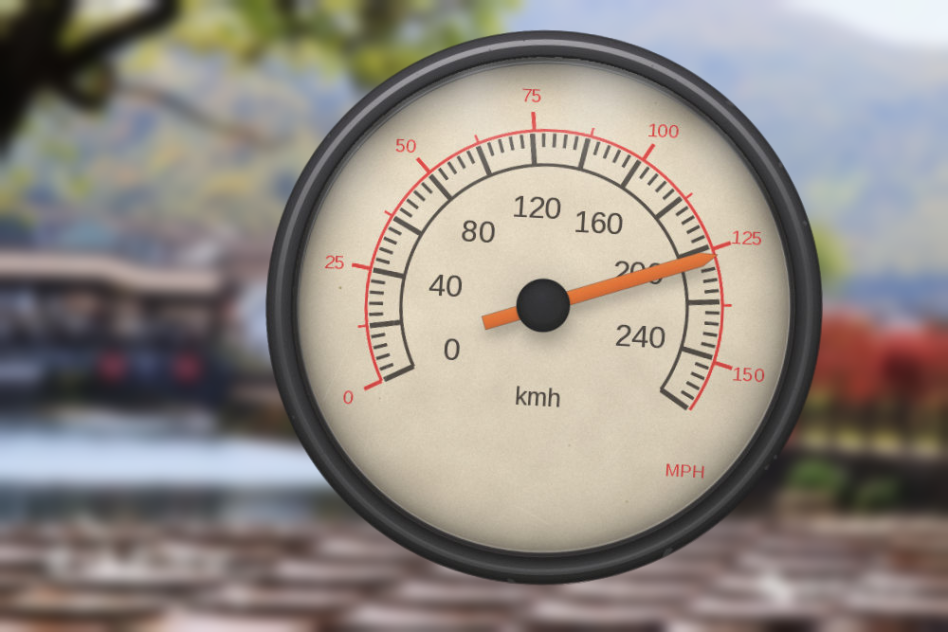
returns 204,km/h
